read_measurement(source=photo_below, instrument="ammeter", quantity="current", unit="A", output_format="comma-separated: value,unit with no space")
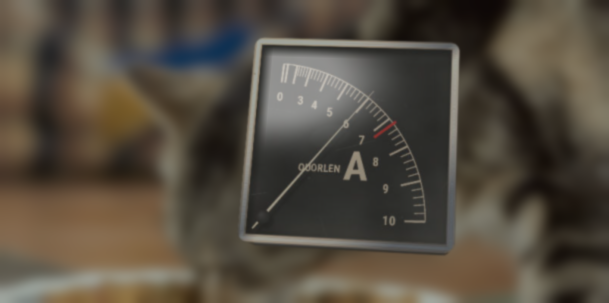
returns 6,A
